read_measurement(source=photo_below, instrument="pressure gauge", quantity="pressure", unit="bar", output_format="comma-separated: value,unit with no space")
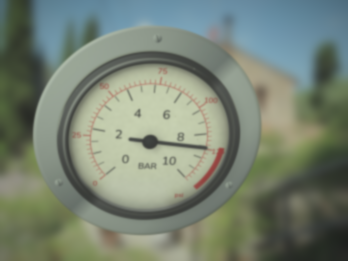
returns 8.5,bar
